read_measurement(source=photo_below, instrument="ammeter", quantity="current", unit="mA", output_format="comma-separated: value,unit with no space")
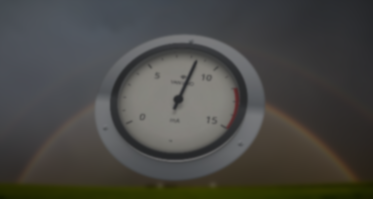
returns 8.5,mA
